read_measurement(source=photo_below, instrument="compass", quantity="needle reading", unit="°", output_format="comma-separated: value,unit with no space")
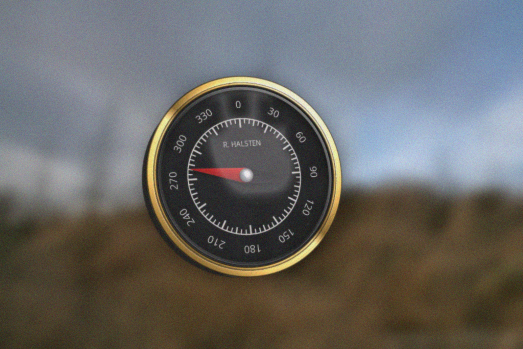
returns 280,°
